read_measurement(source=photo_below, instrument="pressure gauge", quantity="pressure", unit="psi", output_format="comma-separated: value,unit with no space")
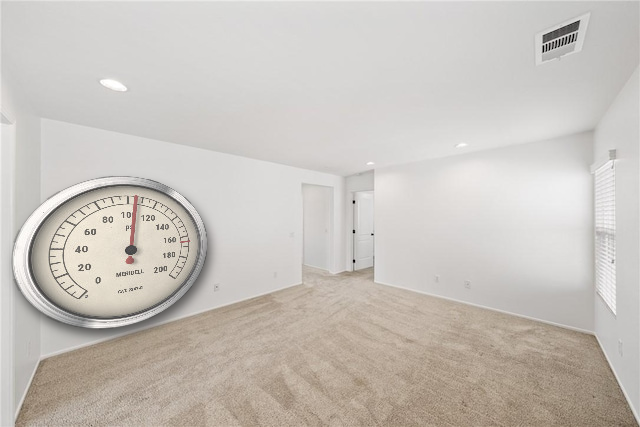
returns 105,psi
